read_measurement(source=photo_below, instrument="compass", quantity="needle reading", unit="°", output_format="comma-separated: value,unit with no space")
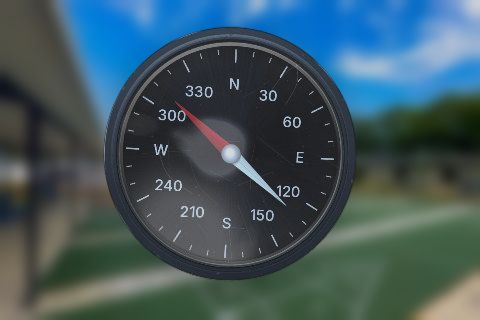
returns 310,°
